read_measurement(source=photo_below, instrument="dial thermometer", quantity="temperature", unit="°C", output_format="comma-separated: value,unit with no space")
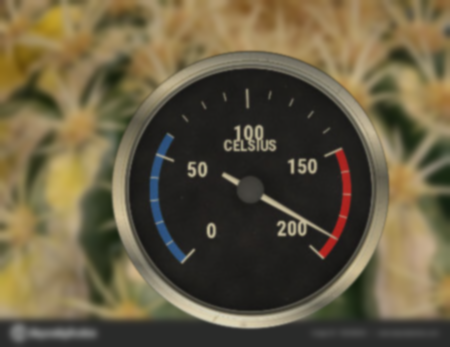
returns 190,°C
